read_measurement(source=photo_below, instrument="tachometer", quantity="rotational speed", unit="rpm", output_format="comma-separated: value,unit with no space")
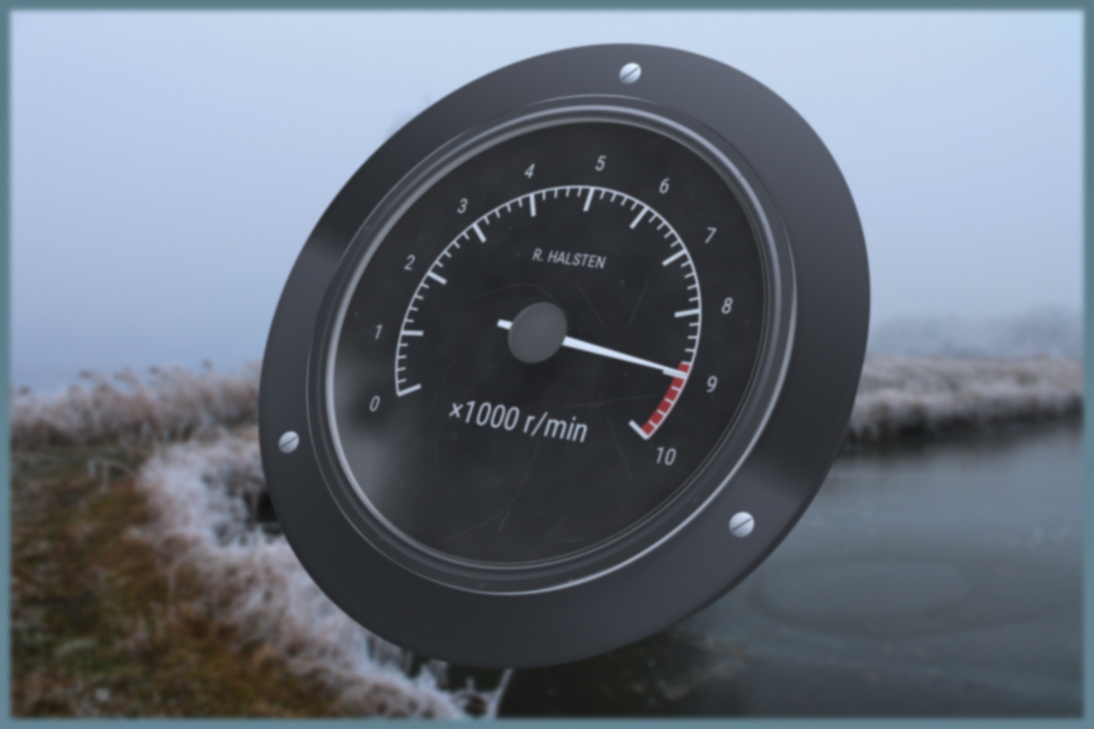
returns 9000,rpm
